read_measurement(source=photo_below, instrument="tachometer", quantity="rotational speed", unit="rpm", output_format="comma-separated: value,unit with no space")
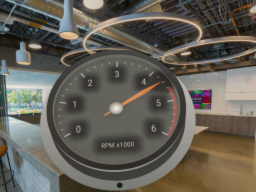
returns 4400,rpm
